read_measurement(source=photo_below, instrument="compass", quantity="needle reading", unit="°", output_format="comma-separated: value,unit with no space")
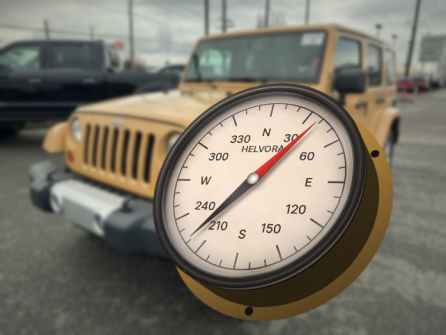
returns 40,°
